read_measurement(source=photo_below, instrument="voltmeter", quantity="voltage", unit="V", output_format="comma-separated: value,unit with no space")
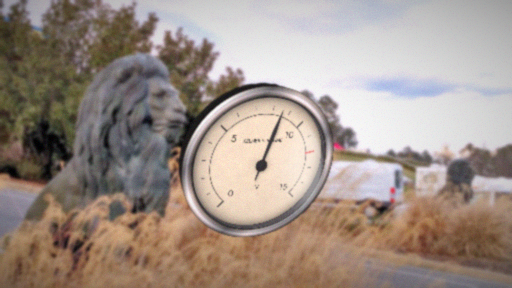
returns 8.5,V
